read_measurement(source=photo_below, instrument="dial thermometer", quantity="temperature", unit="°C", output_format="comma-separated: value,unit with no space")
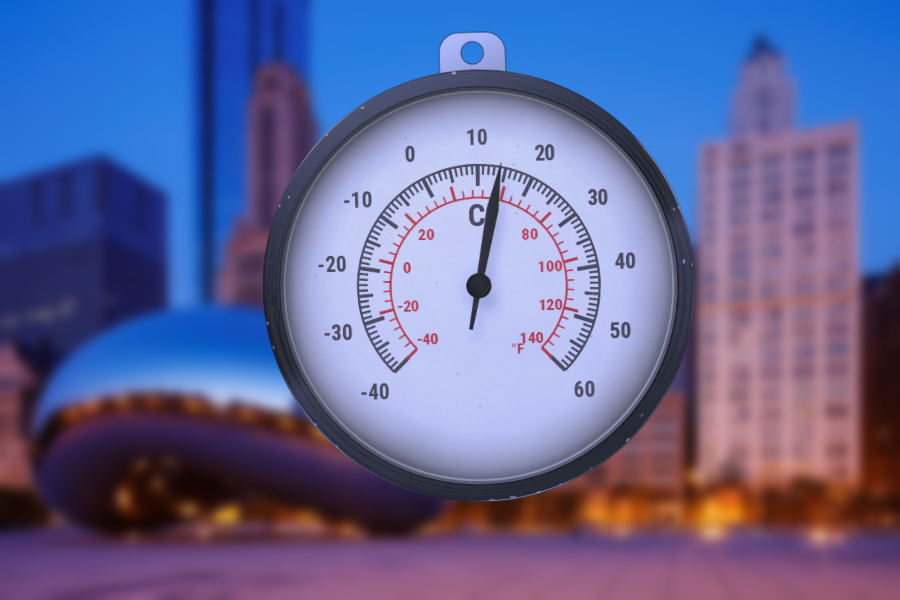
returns 14,°C
